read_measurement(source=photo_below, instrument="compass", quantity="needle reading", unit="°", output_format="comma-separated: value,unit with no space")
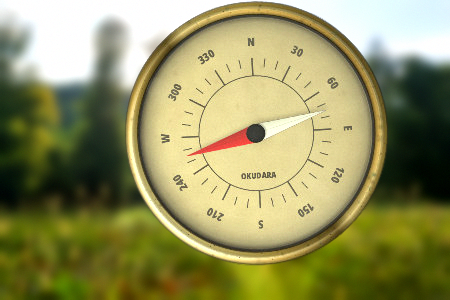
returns 255,°
